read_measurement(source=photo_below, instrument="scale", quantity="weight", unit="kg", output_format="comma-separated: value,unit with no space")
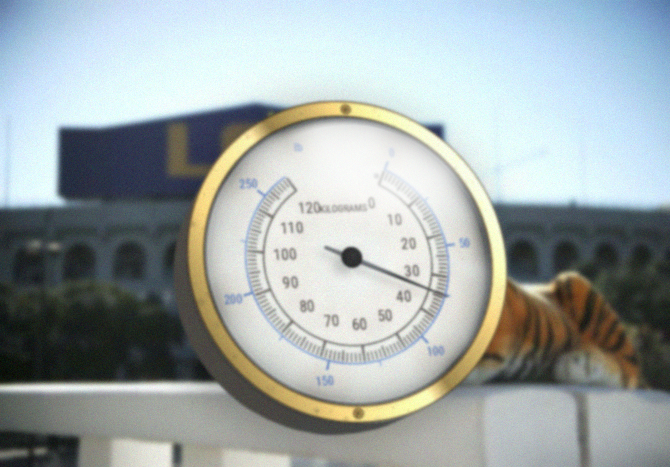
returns 35,kg
